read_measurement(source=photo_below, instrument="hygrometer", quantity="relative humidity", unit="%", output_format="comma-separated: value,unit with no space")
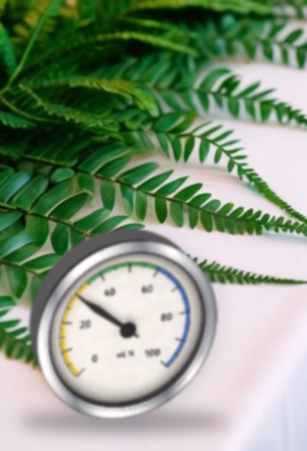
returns 30,%
